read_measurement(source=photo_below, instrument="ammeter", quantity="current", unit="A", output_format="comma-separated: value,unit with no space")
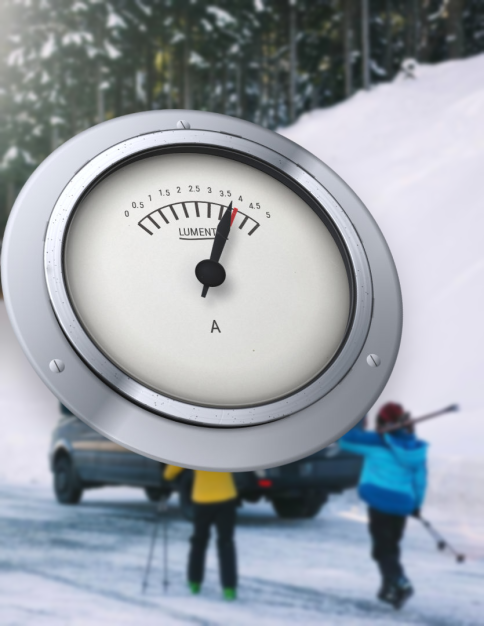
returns 3.75,A
